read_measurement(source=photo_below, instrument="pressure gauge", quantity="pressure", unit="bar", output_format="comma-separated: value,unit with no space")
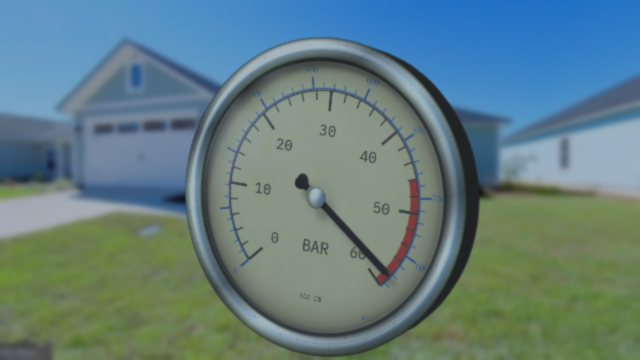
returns 58,bar
